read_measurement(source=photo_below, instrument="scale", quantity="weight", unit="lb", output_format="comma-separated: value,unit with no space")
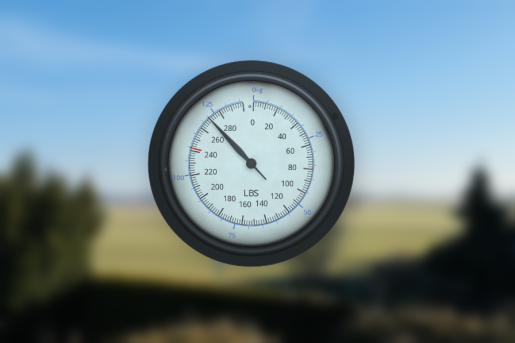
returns 270,lb
